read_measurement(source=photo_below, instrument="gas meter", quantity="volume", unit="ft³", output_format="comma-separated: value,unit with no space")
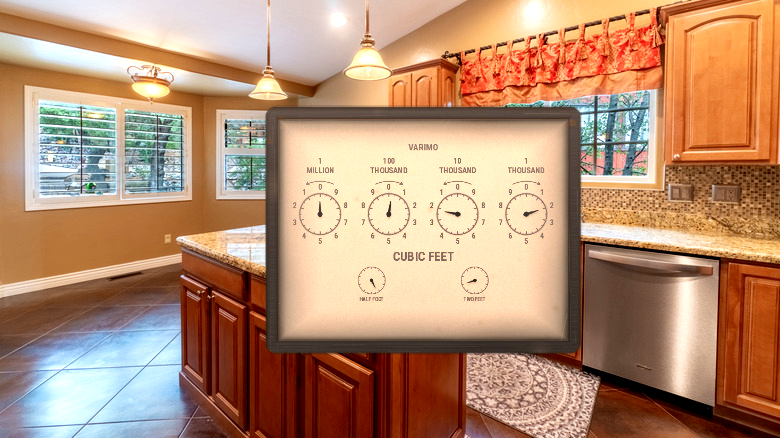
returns 2200,ft³
